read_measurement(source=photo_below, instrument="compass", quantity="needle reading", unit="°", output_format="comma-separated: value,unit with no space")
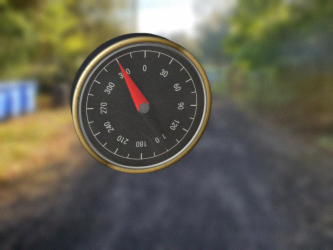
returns 330,°
